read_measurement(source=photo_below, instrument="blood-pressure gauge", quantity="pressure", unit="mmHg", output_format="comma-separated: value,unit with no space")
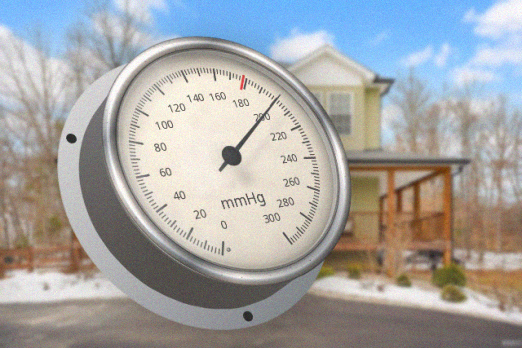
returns 200,mmHg
